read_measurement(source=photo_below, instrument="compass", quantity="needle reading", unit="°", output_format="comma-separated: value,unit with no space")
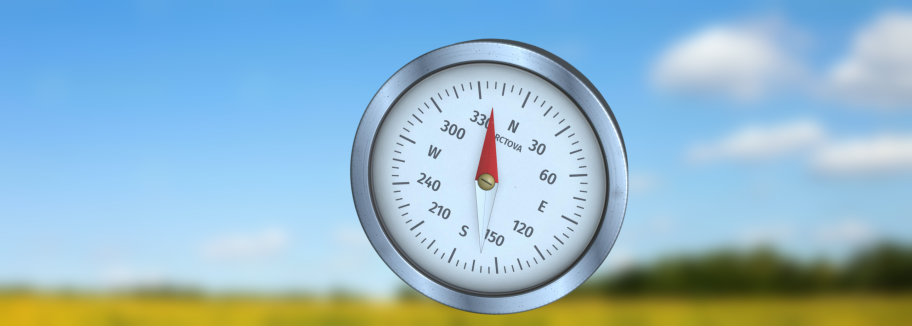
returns 340,°
